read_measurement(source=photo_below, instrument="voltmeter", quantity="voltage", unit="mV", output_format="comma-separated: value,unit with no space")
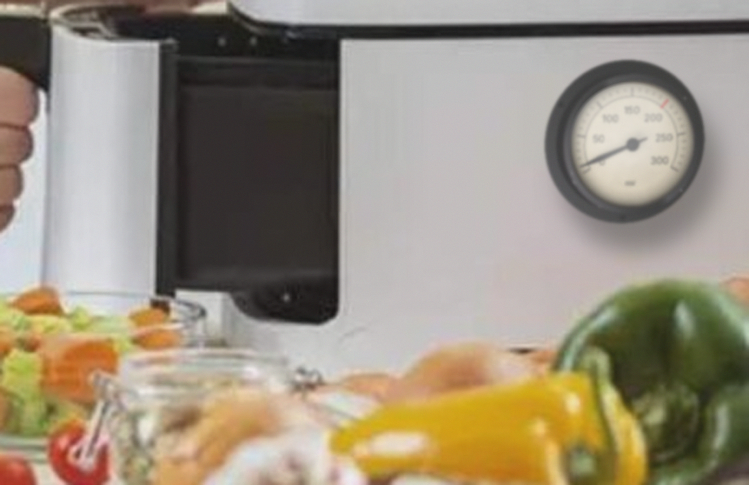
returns 10,mV
